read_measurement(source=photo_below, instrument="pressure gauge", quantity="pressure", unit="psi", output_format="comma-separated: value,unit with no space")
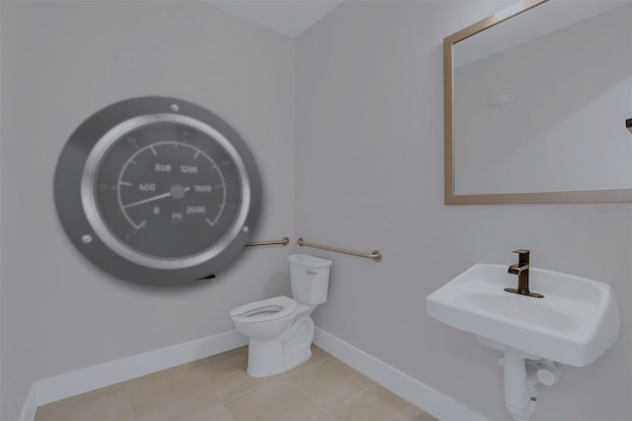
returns 200,psi
